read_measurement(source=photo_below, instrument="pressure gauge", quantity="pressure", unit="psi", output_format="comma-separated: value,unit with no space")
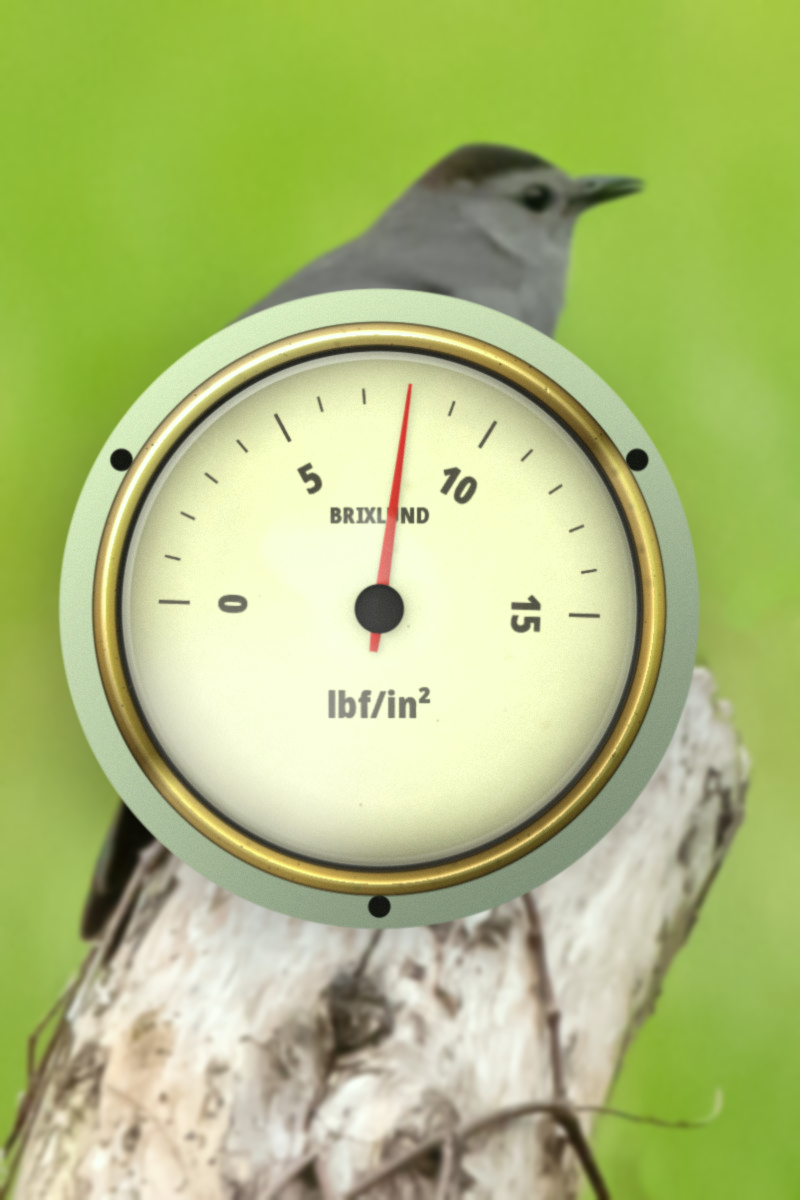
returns 8,psi
